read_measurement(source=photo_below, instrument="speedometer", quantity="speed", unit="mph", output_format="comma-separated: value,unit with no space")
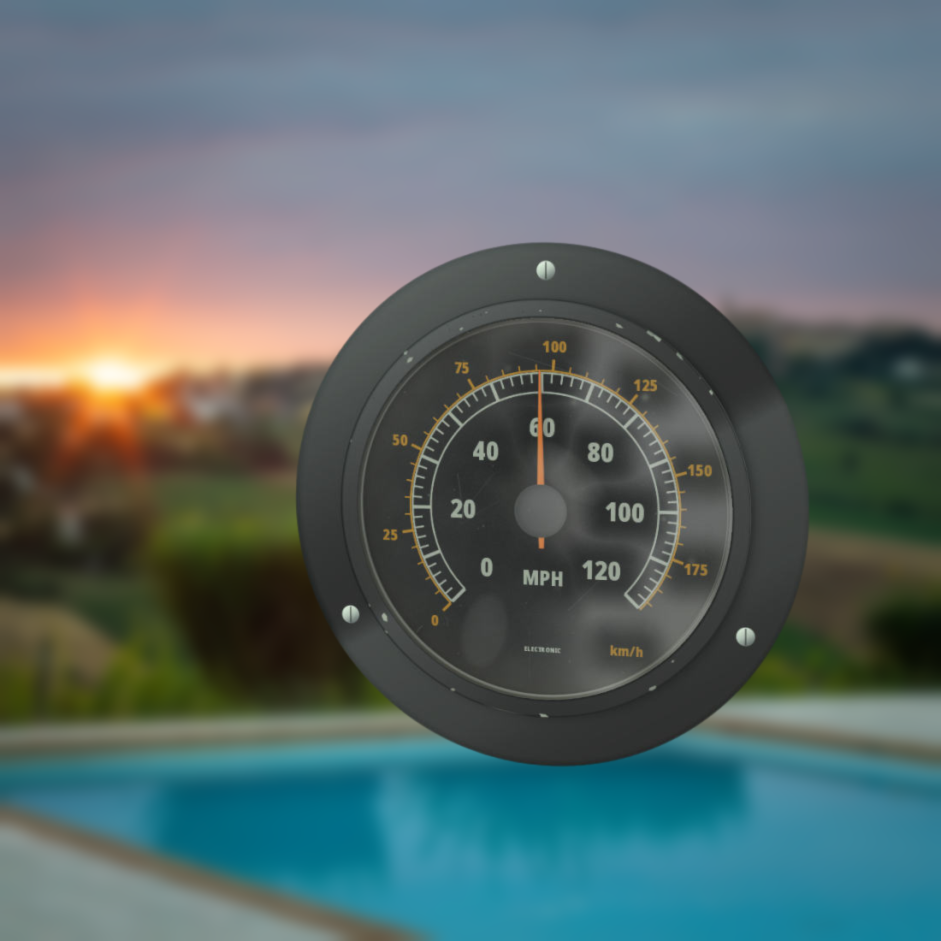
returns 60,mph
